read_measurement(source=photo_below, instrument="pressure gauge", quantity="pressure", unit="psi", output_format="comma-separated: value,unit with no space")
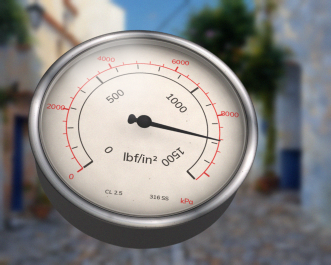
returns 1300,psi
